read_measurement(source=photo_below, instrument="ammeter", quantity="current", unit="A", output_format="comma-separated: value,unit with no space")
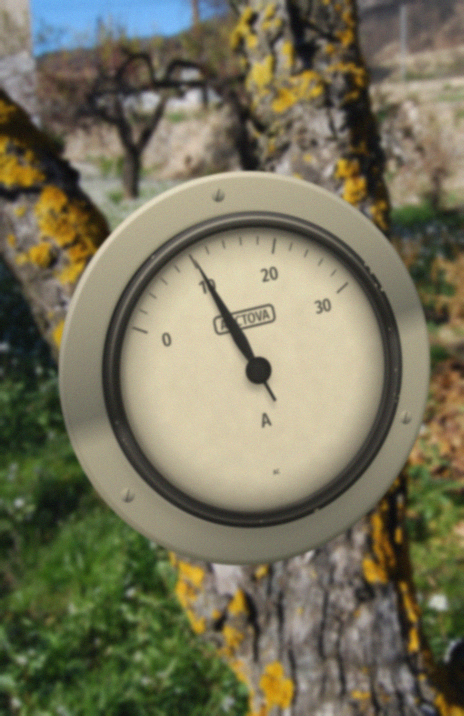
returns 10,A
